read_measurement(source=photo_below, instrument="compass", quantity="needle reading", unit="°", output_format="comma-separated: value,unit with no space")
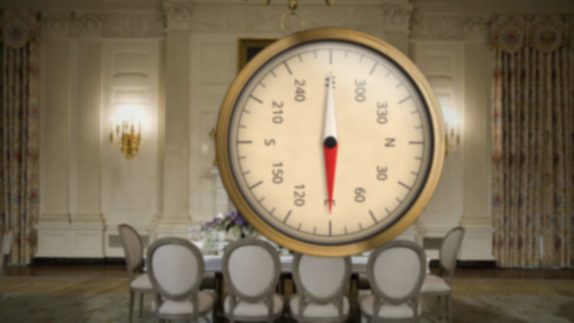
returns 90,°
